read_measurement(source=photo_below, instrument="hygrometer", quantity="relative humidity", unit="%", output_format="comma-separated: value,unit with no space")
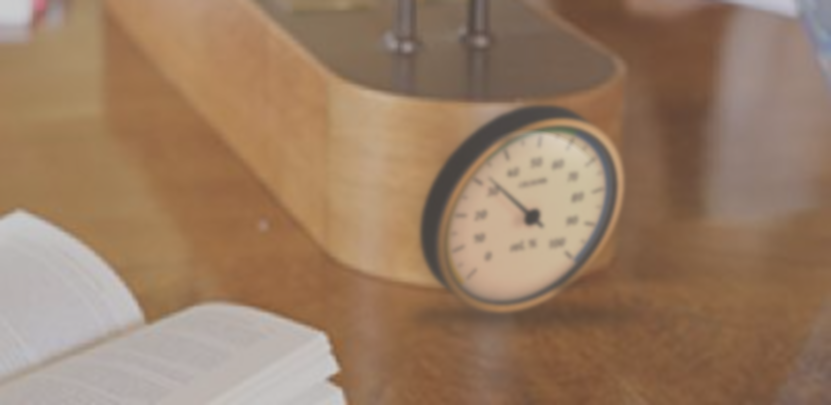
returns 32.5,%
